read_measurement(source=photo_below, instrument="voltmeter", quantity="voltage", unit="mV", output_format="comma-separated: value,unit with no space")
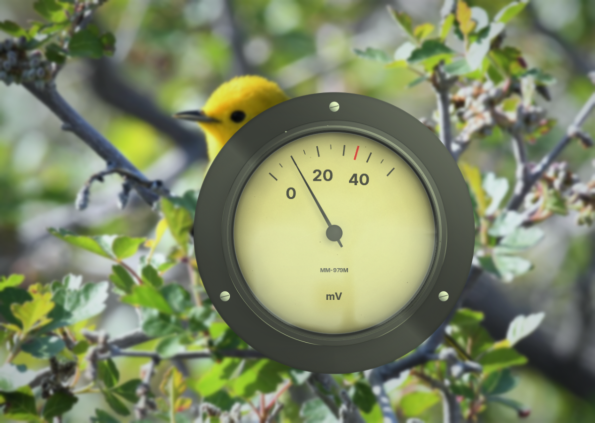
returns 10,mV
